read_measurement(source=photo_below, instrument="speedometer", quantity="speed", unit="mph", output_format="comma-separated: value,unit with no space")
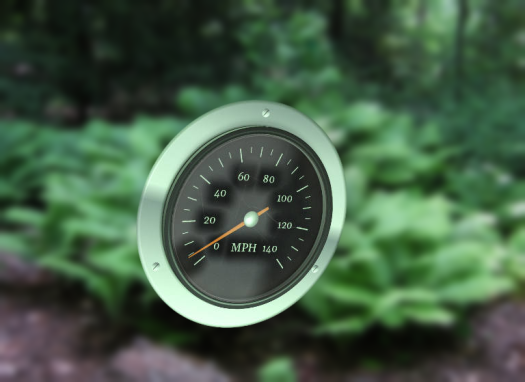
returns 5,mph
